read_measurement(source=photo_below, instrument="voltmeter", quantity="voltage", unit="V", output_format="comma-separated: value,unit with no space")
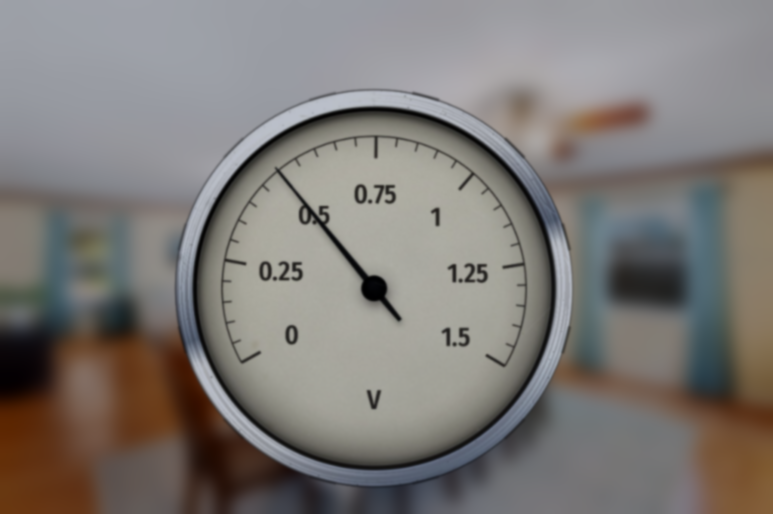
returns 0.5,V
